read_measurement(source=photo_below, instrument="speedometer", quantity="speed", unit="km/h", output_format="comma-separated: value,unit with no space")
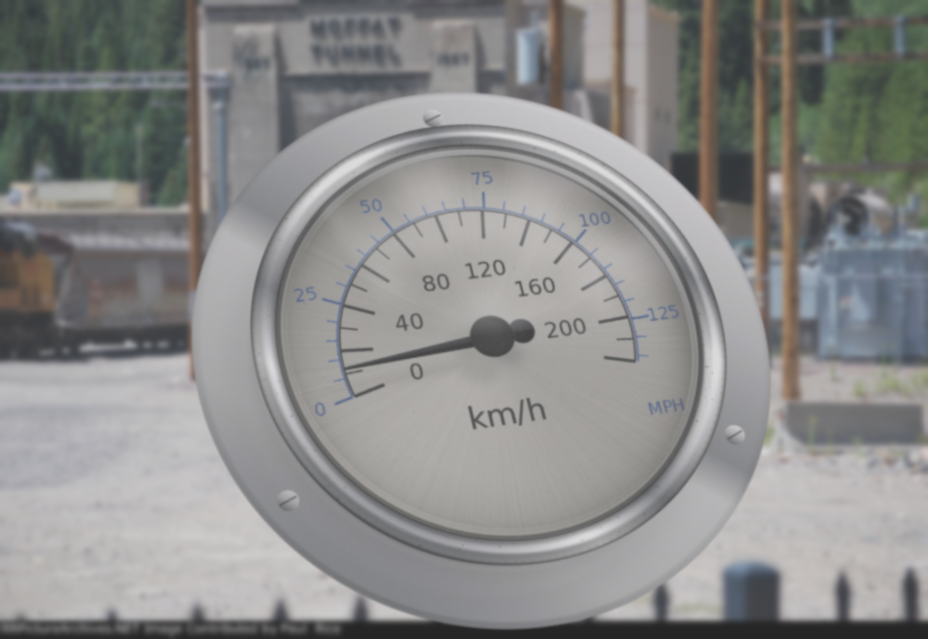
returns 10,km/h
